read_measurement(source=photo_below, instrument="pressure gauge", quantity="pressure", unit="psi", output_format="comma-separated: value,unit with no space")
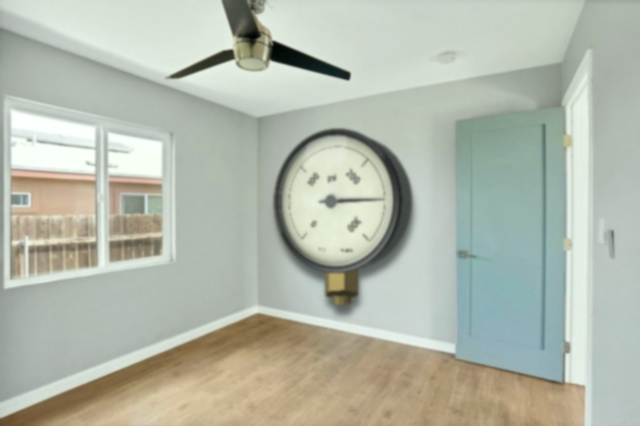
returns 250,psi
